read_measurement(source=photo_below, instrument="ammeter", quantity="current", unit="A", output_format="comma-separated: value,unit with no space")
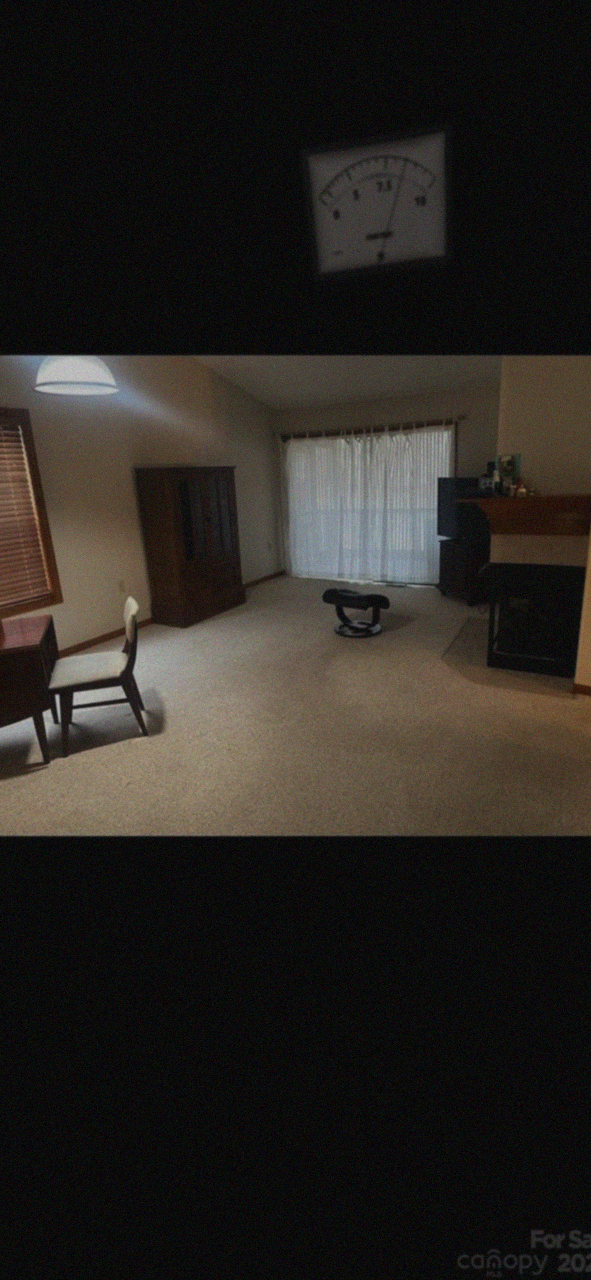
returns 8.5,A
